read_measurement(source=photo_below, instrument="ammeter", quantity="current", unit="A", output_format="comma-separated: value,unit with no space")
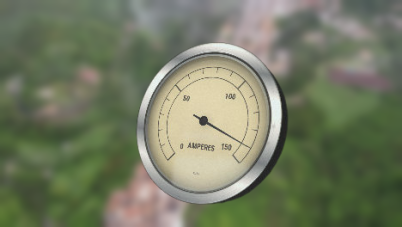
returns 140,A
